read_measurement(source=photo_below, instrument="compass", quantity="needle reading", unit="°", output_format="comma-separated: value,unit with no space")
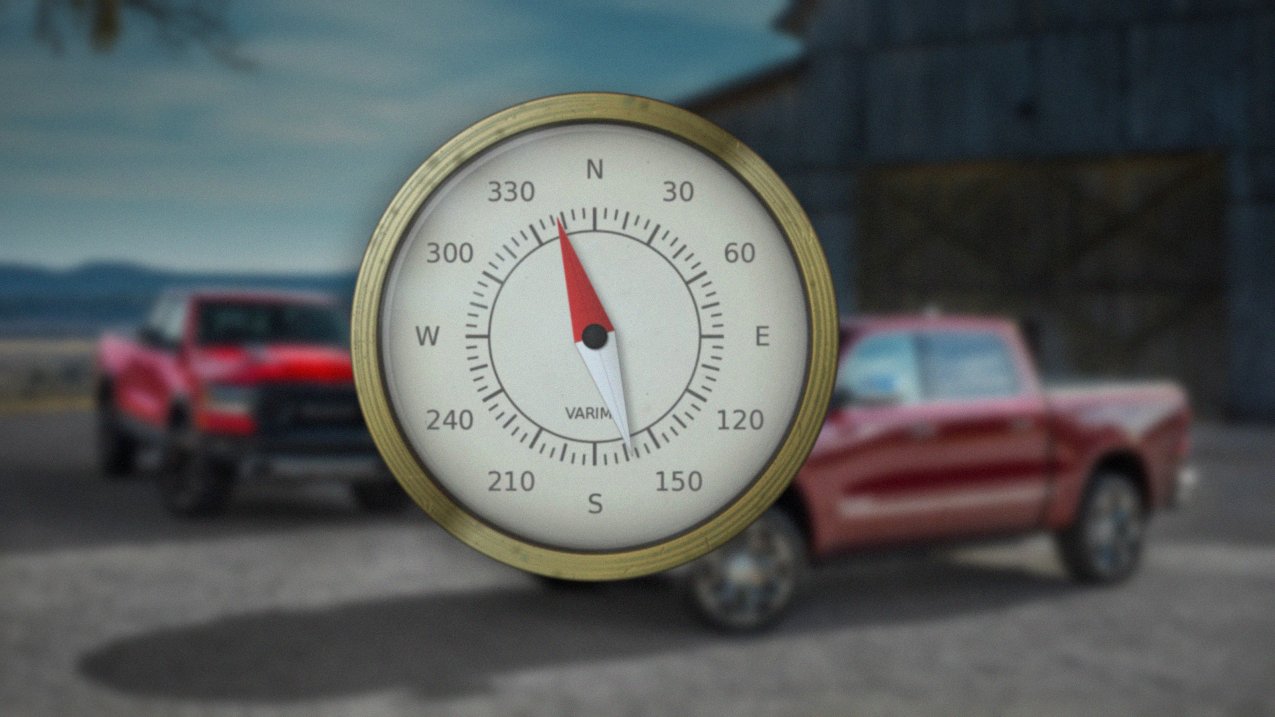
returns 342.5,°
